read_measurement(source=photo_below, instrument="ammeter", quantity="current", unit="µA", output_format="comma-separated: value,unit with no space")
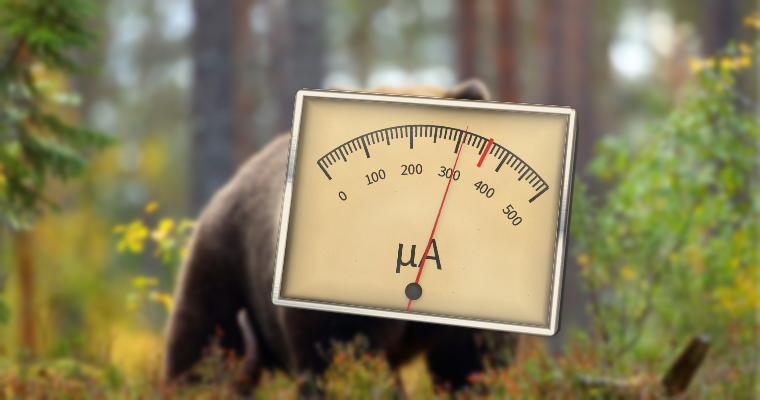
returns 310,µA
